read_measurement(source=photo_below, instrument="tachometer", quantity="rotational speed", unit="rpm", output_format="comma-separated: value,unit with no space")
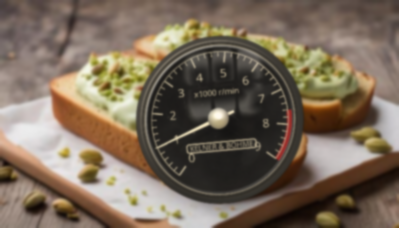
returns 1000,rpm
